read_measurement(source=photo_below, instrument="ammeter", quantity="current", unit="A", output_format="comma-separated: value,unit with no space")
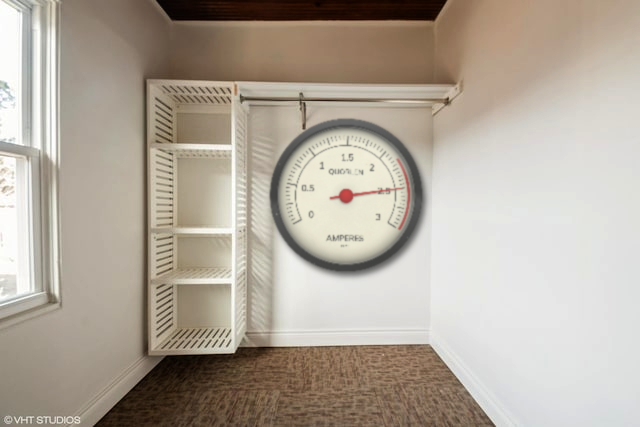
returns 2.5,A
